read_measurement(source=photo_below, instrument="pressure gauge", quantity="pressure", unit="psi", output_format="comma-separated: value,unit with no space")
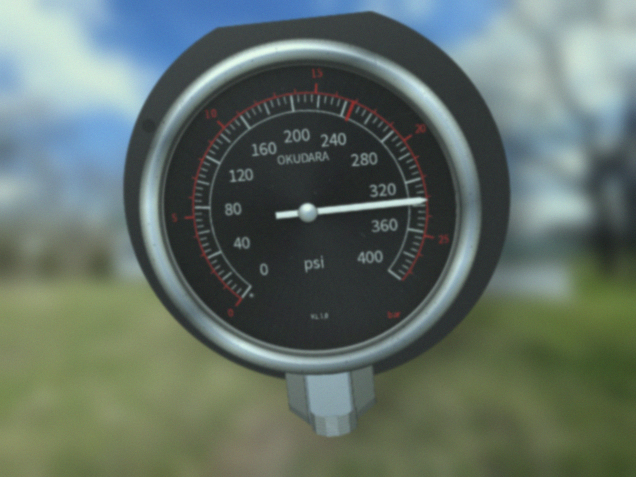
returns 335,psi
